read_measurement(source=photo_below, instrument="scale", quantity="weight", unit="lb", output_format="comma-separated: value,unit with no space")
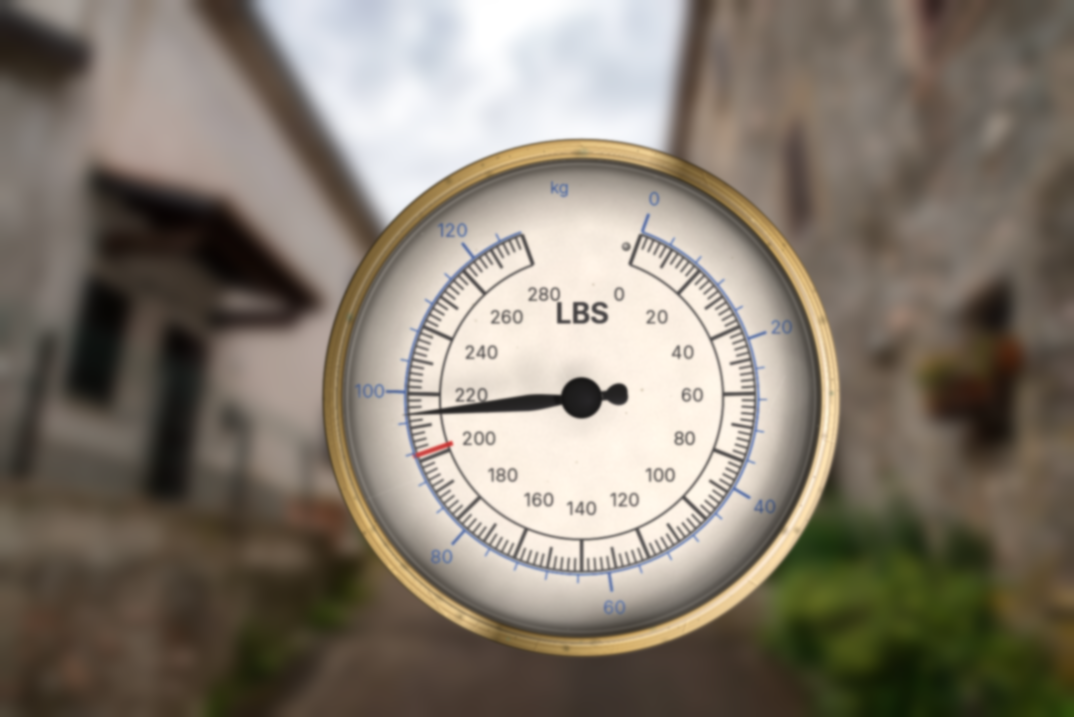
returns 214,lb
